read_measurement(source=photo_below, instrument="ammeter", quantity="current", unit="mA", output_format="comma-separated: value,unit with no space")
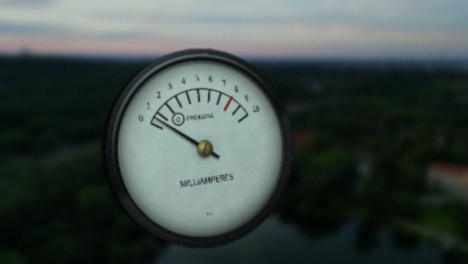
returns 0.5,mA
